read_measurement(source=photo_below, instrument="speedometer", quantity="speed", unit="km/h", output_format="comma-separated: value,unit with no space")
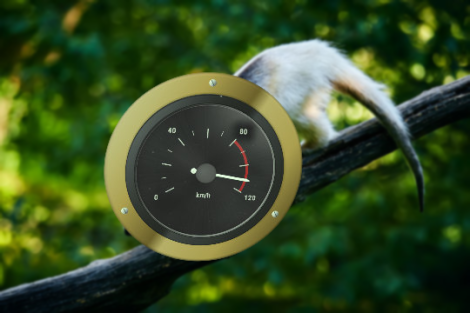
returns 110,km/h
